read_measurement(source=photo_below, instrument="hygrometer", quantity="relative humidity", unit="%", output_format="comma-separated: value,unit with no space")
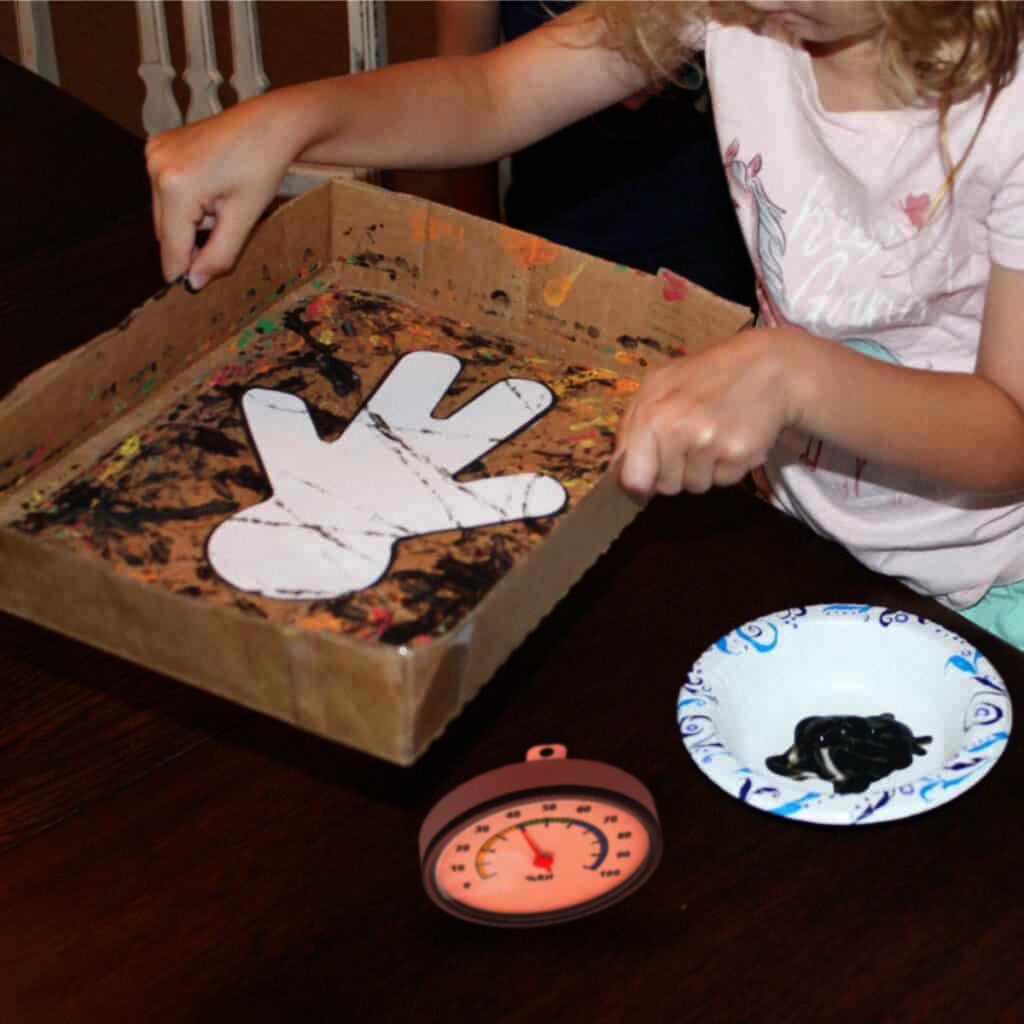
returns 40,%
